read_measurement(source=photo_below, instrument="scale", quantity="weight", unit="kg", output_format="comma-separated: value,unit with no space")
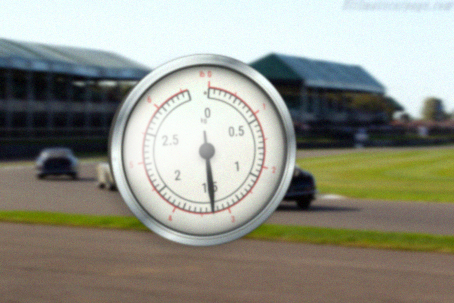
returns 1.5,kg
